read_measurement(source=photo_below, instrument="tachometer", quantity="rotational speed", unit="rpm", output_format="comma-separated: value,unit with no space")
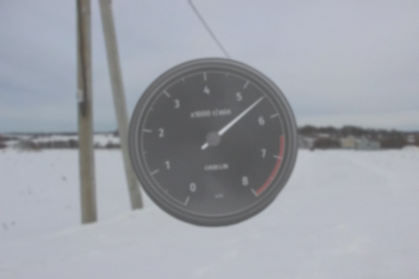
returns 5500,rpm
